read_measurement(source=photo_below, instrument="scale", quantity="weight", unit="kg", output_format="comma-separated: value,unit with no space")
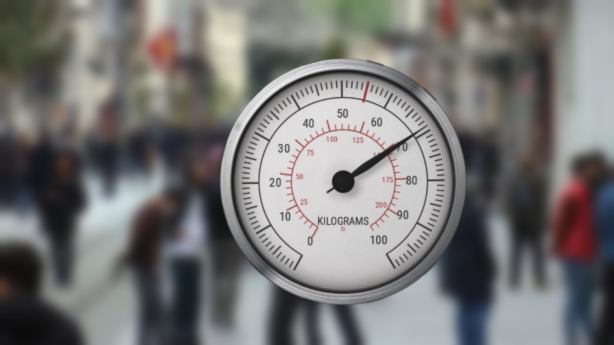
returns 69,kg
